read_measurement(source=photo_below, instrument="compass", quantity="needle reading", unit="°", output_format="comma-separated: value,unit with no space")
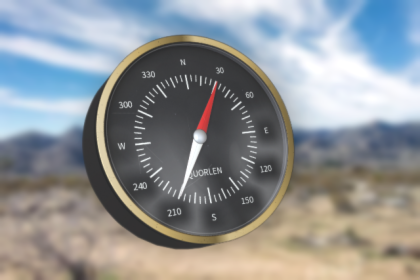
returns 30,°
